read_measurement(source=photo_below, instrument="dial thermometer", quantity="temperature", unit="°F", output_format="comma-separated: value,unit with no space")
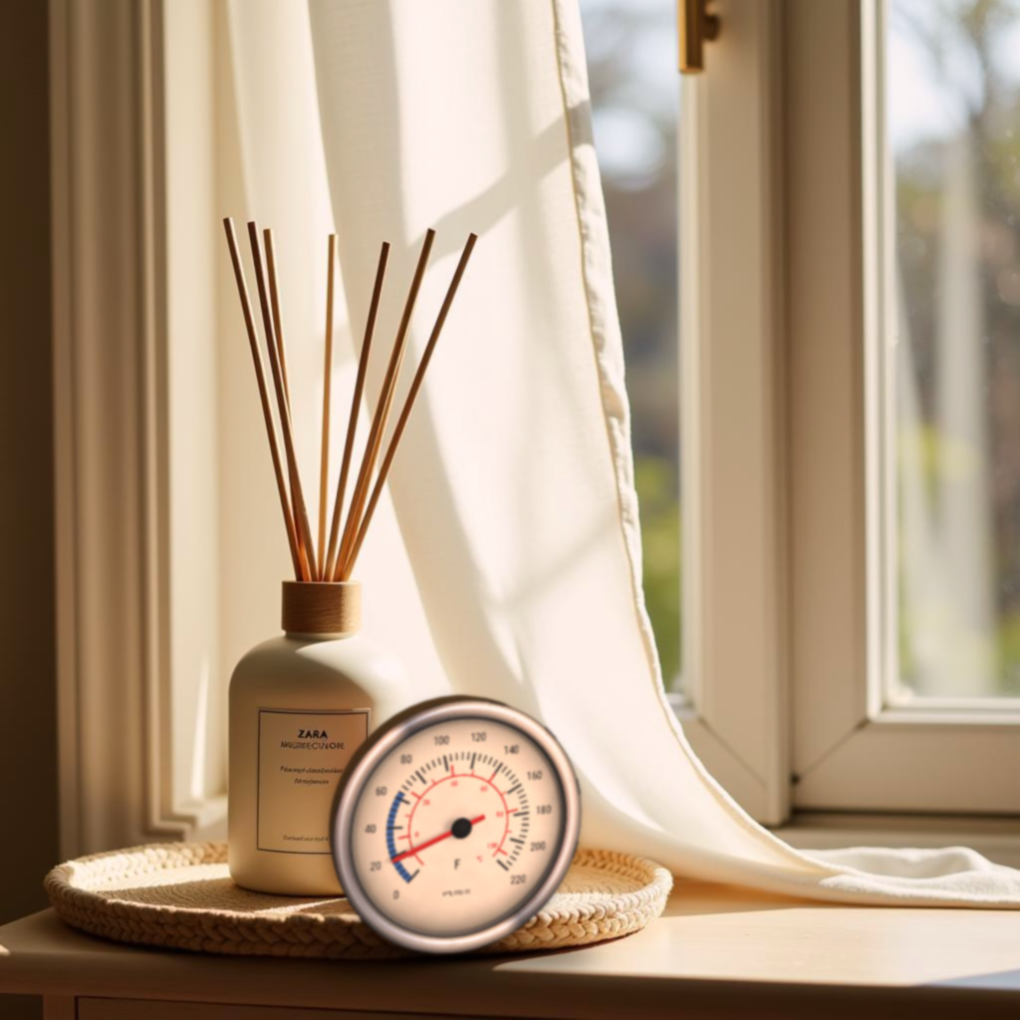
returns 20,°F
